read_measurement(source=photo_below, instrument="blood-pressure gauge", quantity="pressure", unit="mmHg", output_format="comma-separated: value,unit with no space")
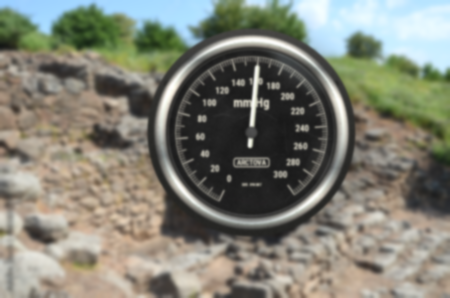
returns 160,mmHg
